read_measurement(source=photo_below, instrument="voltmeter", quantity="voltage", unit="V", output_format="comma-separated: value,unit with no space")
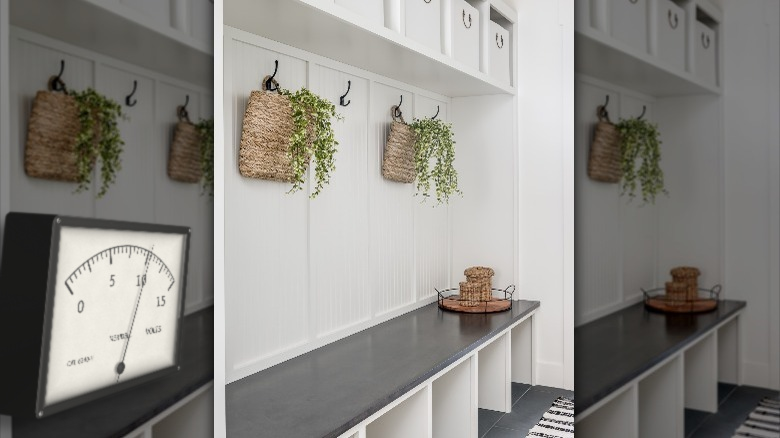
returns 10,V
